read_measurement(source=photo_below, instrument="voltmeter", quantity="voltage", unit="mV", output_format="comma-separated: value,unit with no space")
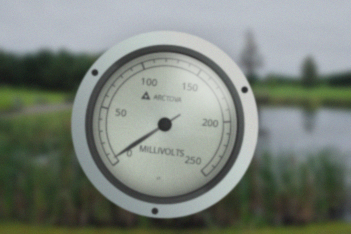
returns 5,mV
